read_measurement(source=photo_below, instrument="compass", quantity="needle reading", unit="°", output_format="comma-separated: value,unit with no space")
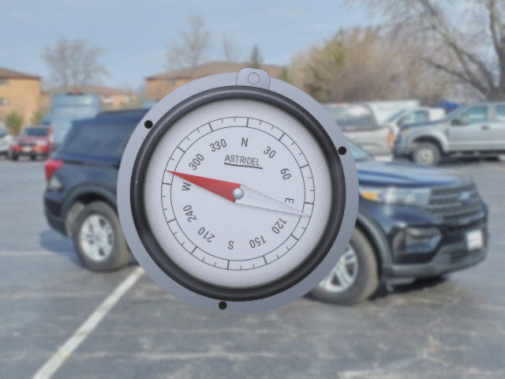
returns 280,°
